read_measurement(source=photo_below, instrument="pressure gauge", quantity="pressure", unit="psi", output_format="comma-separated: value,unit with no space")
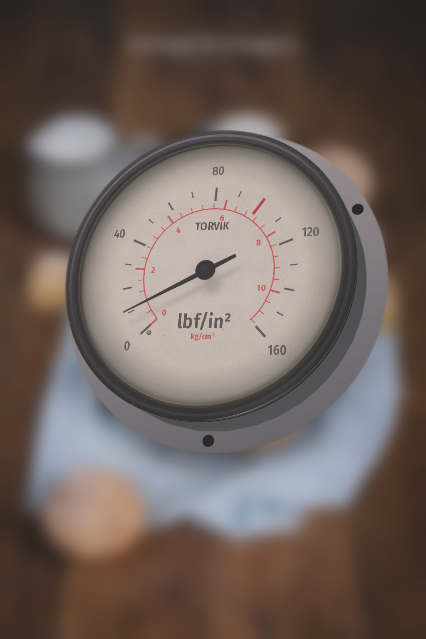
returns 10,psi
